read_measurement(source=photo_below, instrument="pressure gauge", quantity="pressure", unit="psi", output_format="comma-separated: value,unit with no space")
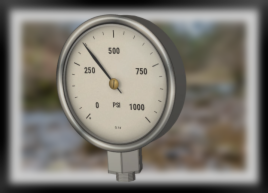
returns 350,psi
